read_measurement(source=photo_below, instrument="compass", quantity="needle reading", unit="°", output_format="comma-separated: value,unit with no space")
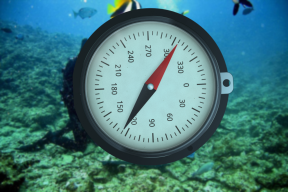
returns 305,°
